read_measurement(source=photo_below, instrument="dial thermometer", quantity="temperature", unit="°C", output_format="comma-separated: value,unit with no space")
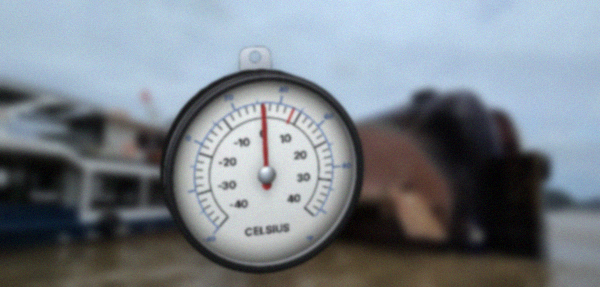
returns 0,°C
